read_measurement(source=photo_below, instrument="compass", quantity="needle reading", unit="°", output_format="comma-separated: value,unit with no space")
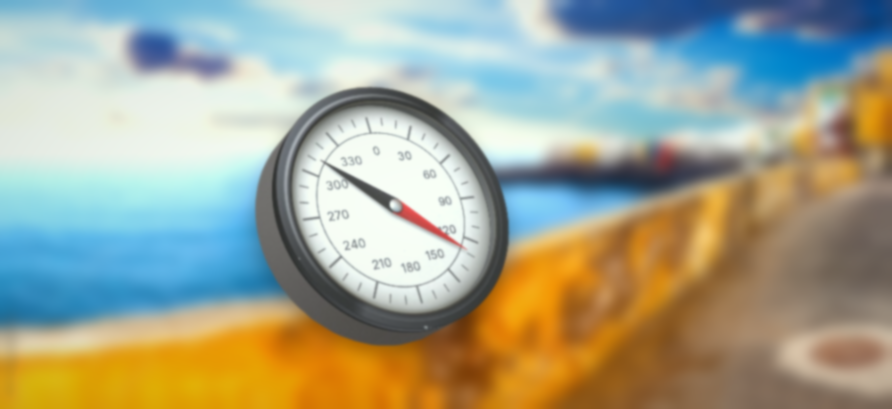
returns 130,°
